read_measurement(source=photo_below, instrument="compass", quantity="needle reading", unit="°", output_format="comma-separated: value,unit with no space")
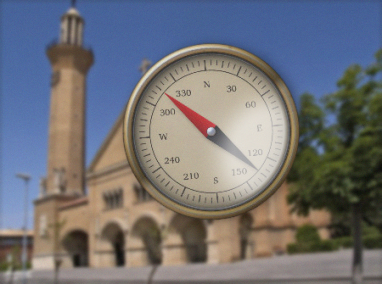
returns 315,°
